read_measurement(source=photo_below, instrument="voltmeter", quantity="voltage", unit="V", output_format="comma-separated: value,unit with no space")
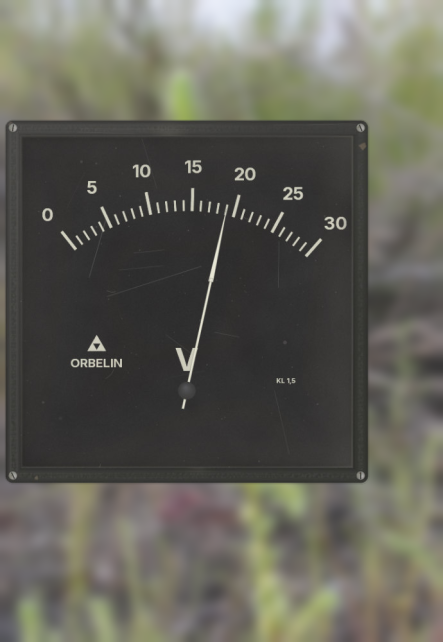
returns 19,V
